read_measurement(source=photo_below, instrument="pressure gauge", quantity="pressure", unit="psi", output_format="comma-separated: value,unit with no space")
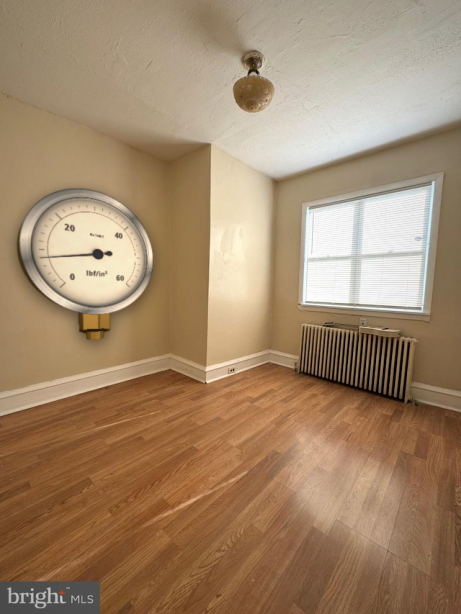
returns 8,psi
